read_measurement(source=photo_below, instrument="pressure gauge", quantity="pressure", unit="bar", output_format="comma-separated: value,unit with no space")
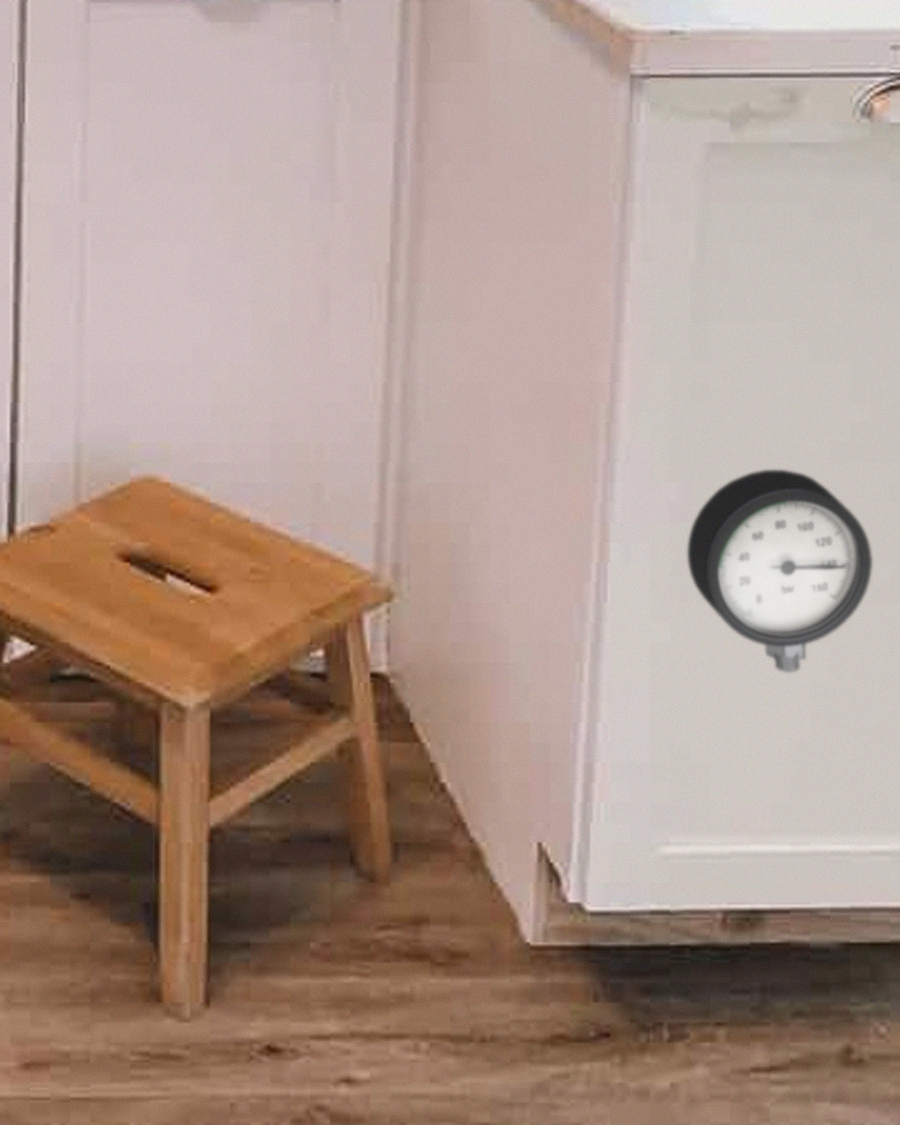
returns 140,bar
